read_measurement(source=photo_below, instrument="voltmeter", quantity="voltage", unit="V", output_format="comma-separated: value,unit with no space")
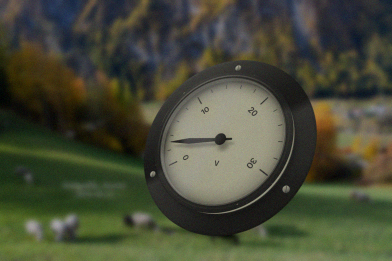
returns 3,V
